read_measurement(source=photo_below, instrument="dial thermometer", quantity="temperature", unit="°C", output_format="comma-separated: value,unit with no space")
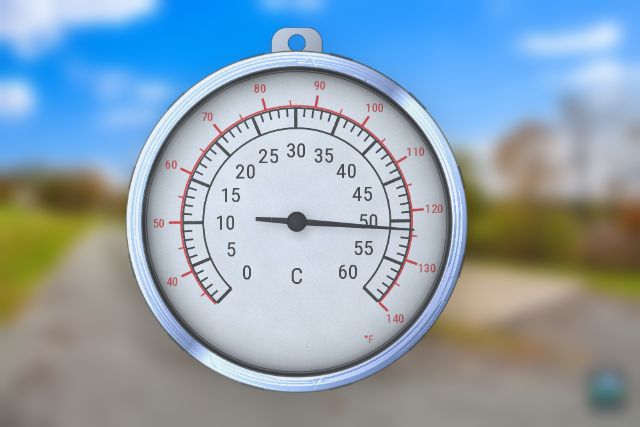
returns 51,°C
